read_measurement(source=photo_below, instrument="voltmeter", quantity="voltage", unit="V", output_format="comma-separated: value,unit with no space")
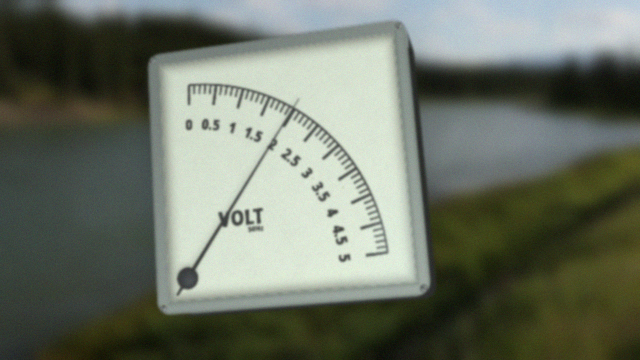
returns 2,V
